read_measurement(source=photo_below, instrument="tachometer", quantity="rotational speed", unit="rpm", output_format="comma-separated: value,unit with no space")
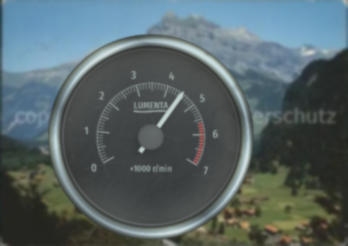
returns 4500,rpm
